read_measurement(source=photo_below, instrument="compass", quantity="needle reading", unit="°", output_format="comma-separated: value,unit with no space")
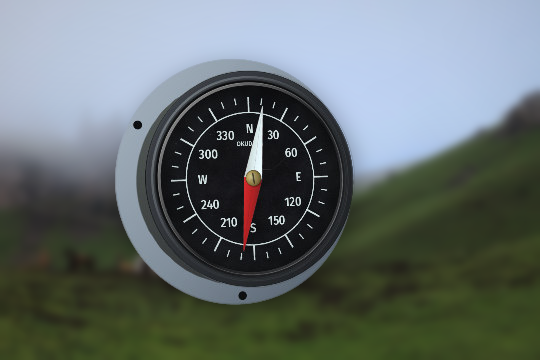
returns 190,°
